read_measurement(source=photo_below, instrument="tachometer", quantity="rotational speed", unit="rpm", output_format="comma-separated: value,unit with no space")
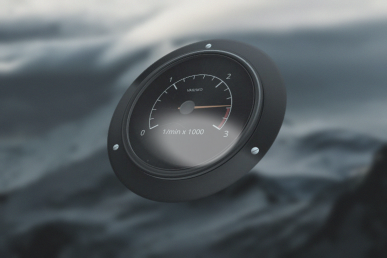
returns 2600,rpm
